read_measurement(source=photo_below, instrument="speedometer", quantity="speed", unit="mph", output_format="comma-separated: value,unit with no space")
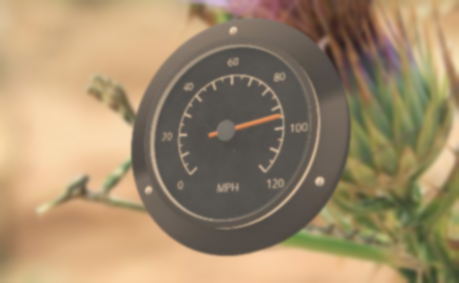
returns 95,mph
